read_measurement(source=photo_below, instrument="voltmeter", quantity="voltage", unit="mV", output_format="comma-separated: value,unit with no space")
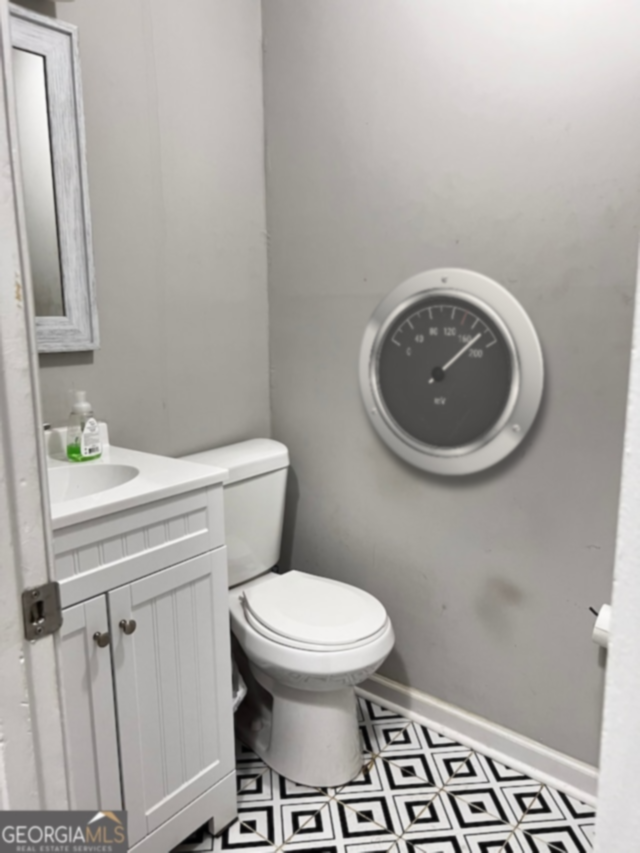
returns 180,mV
